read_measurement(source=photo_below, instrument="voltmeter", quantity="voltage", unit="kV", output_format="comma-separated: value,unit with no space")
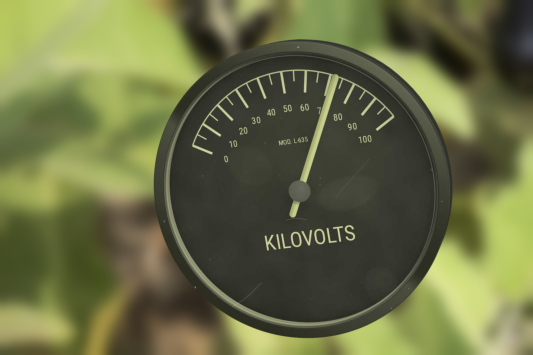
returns 72.5,kV
